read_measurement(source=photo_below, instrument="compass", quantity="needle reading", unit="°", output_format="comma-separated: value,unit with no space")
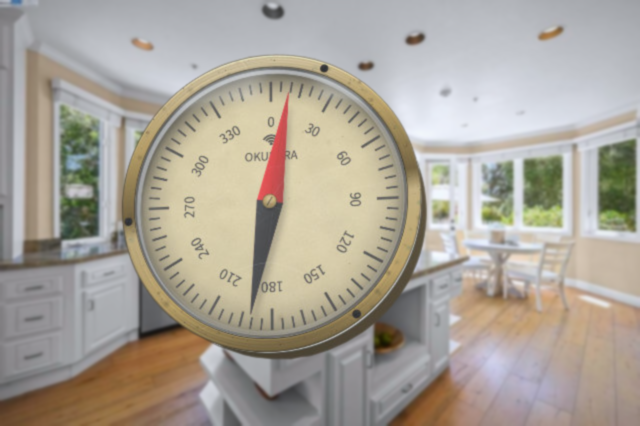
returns 10,°
